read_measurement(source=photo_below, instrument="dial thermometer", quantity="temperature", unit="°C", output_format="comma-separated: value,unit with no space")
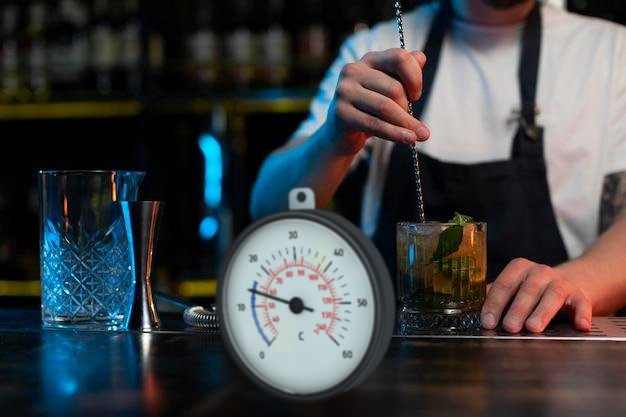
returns 14,°C
